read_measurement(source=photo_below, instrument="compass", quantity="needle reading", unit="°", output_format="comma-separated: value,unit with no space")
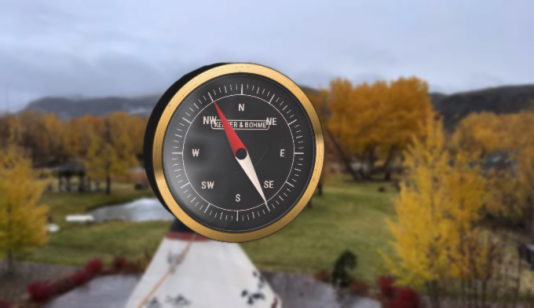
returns 330,°
